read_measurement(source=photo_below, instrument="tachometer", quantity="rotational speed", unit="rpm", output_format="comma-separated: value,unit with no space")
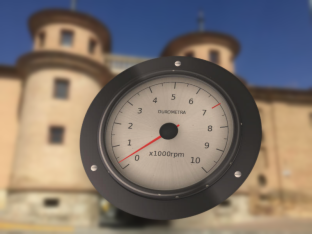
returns 250,rpm
